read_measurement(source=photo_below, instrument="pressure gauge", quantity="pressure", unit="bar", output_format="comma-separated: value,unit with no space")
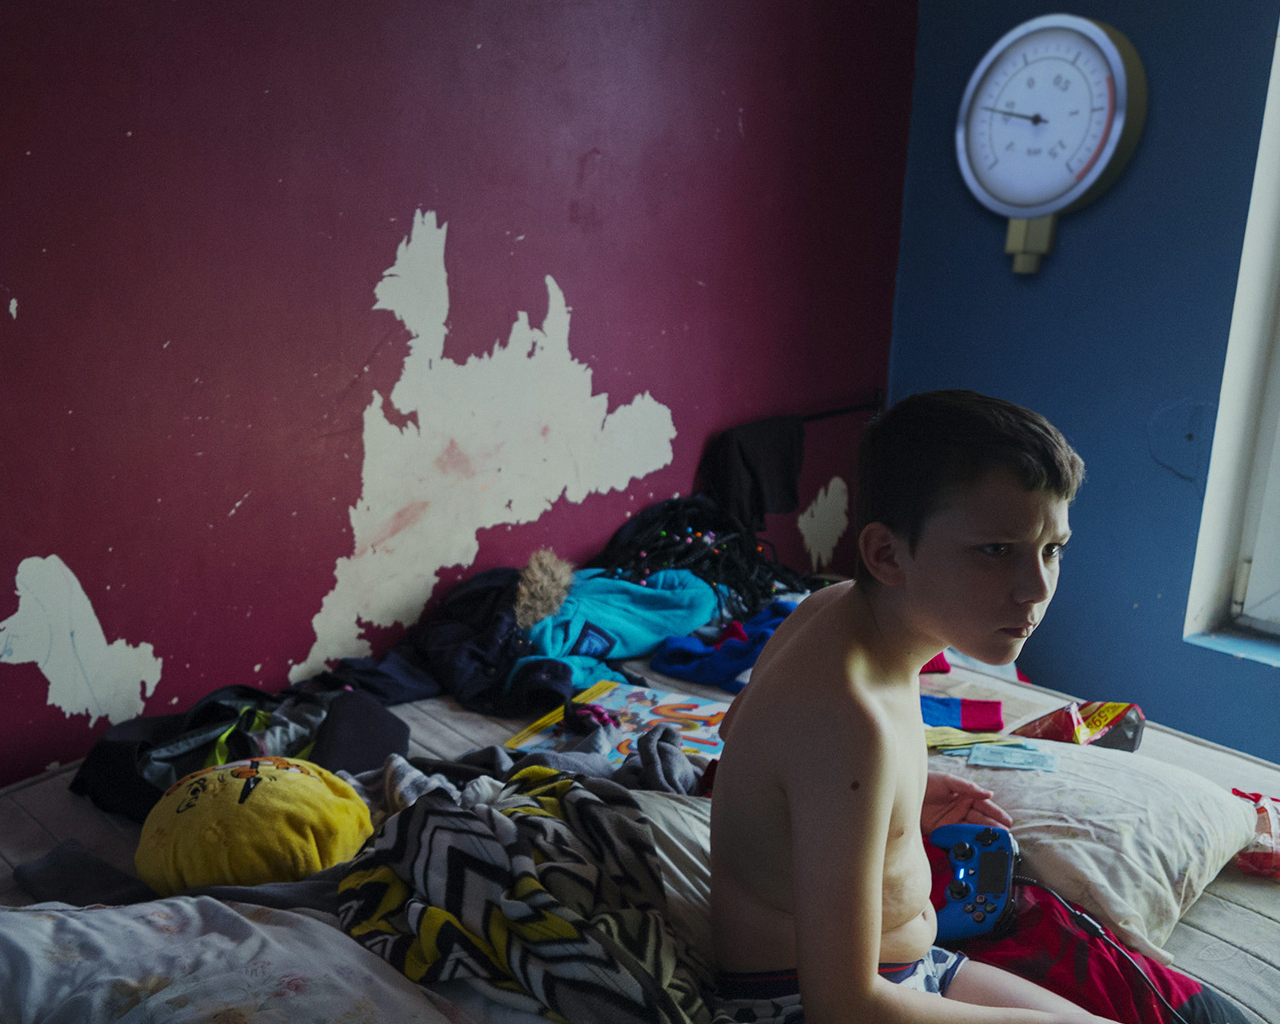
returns -0.5,bar
